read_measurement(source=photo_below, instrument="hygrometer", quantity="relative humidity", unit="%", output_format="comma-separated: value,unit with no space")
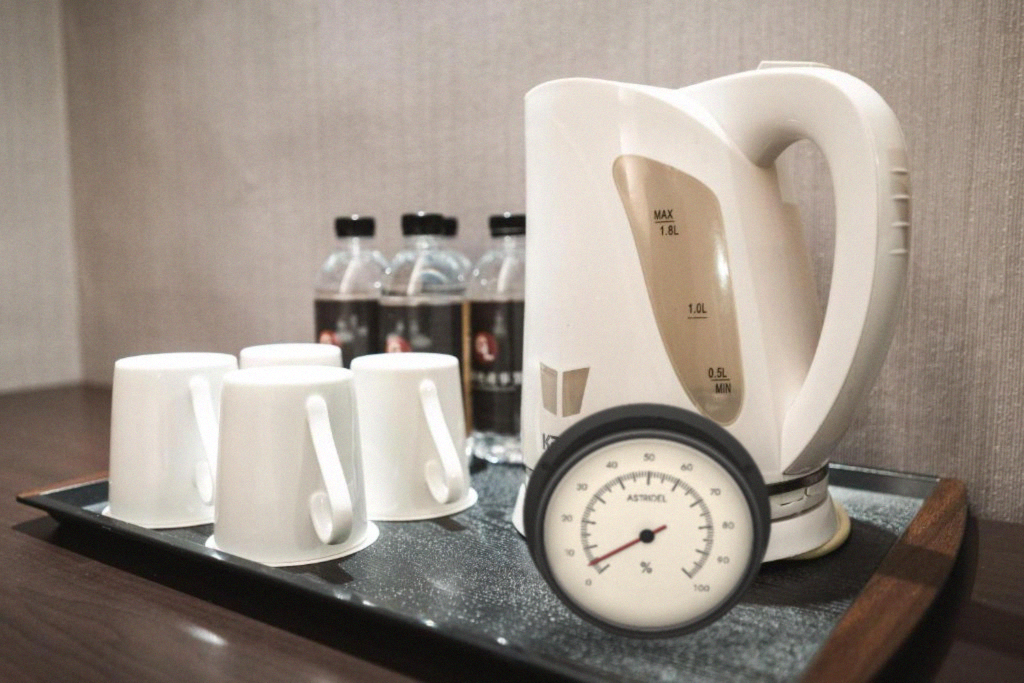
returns 5,%
